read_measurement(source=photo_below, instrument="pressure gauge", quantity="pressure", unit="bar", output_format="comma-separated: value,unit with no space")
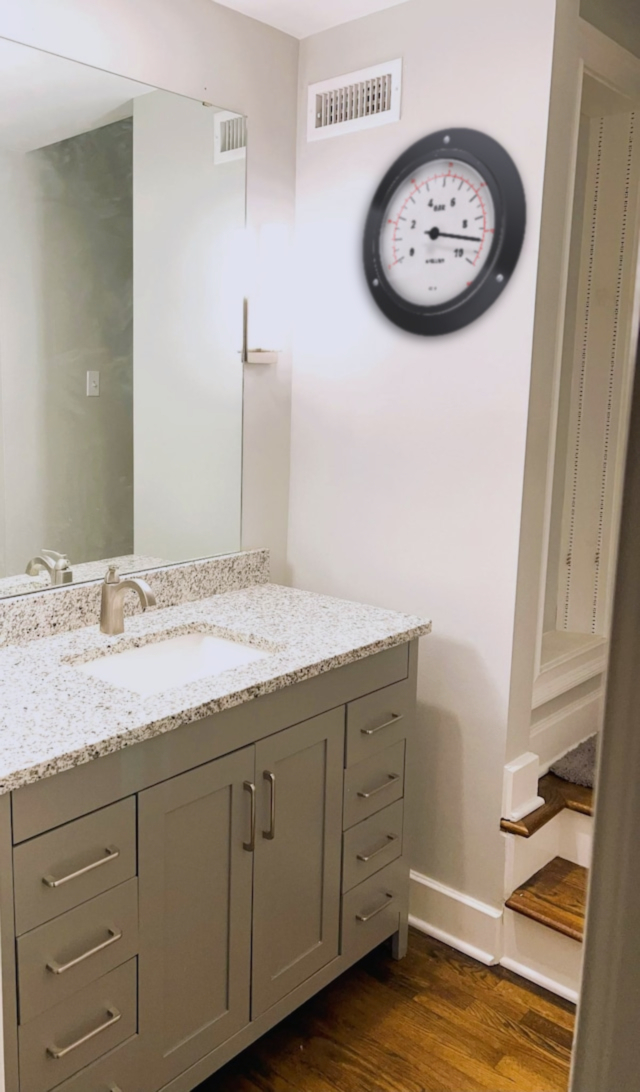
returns 9,bar
